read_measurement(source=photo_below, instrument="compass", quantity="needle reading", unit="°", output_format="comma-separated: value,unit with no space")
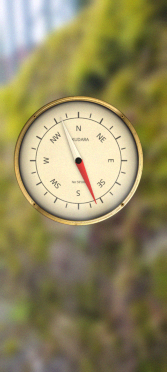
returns 157.5,°
